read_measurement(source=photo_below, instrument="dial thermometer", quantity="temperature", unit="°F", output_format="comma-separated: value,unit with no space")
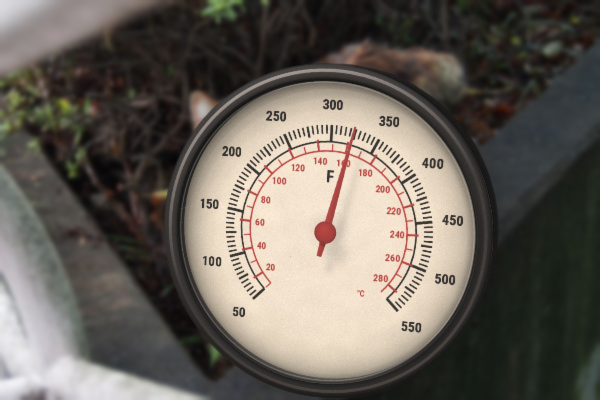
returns 325,°F
